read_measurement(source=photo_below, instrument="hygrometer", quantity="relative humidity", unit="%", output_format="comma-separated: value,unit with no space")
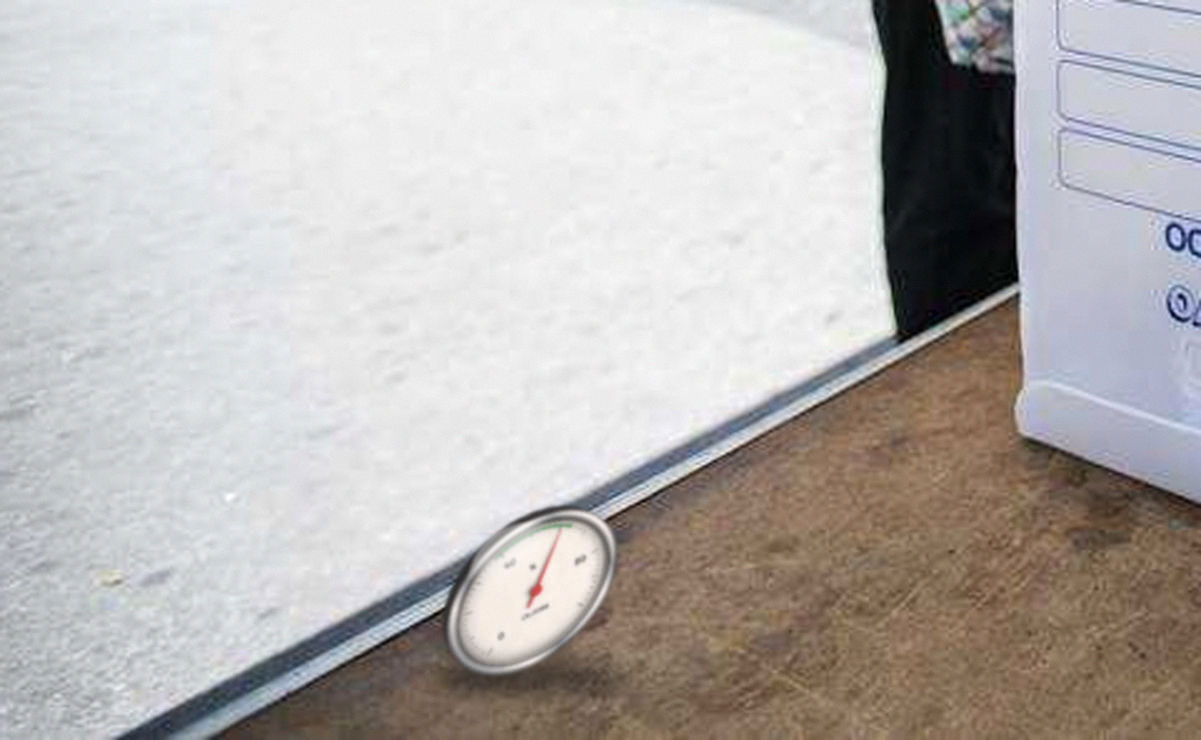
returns 60,%
